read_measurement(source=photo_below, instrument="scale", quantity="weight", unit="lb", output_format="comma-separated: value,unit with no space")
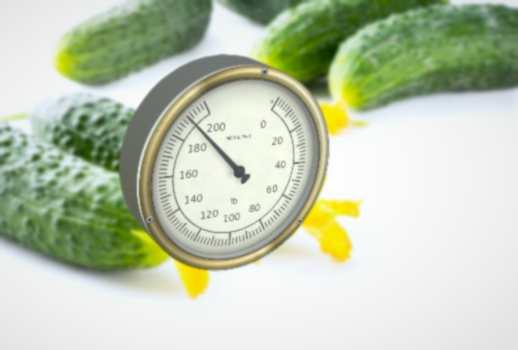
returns 190,lb
